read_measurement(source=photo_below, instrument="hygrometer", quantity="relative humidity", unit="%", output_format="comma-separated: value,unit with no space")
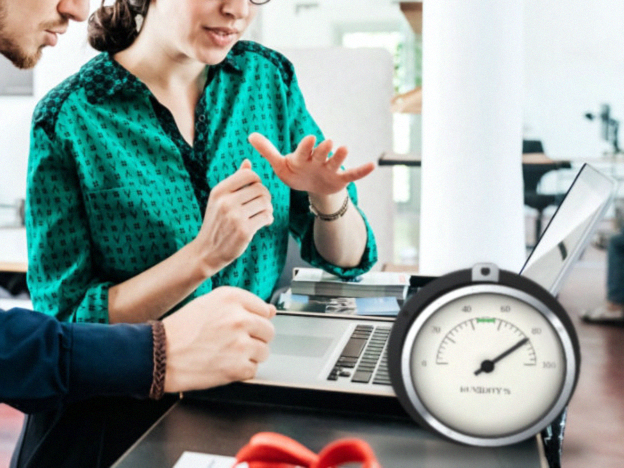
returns 80,%
